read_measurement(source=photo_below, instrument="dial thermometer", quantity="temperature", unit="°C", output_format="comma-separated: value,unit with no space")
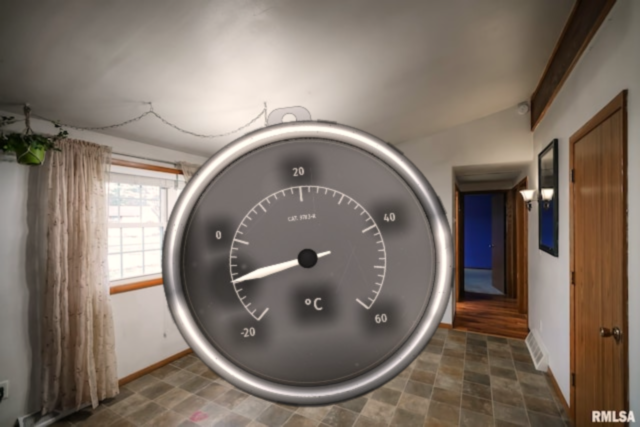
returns -10,°C
